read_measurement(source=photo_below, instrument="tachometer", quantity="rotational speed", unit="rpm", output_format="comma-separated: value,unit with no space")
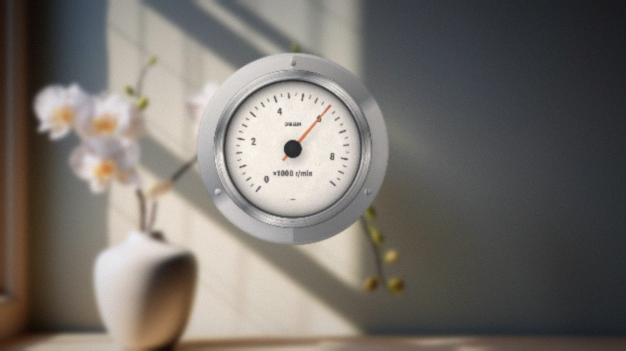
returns 6000,rpm
